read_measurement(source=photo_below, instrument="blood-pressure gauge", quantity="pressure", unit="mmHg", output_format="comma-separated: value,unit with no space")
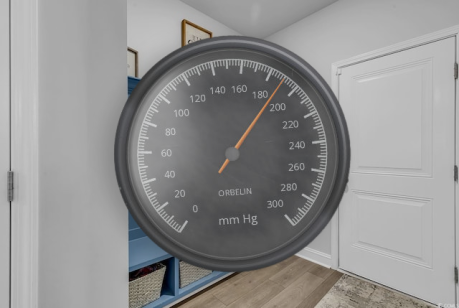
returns 190,mmHg
